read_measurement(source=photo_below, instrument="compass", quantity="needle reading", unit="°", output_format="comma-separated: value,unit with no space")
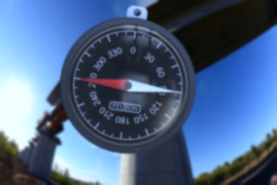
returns 270,°
